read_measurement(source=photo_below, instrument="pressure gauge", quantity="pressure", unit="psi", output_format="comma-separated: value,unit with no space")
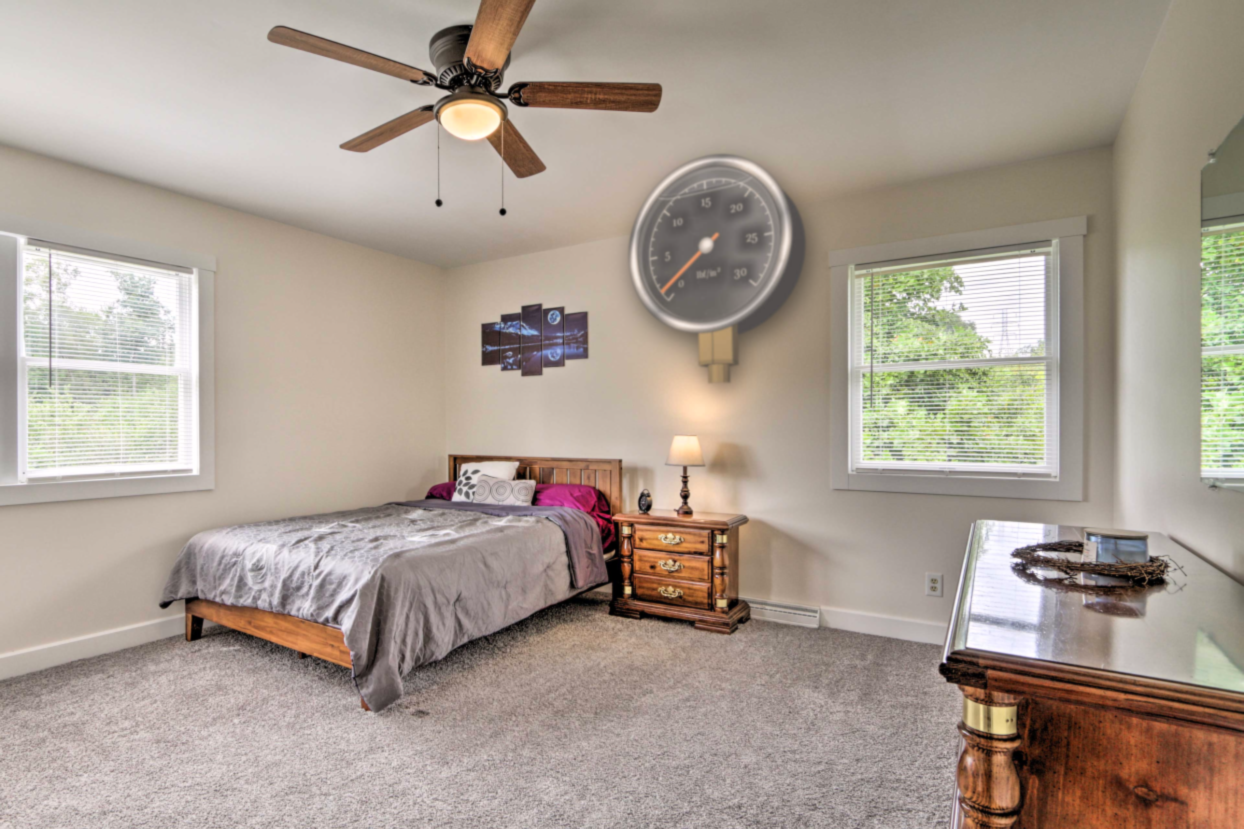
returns 1,psi
